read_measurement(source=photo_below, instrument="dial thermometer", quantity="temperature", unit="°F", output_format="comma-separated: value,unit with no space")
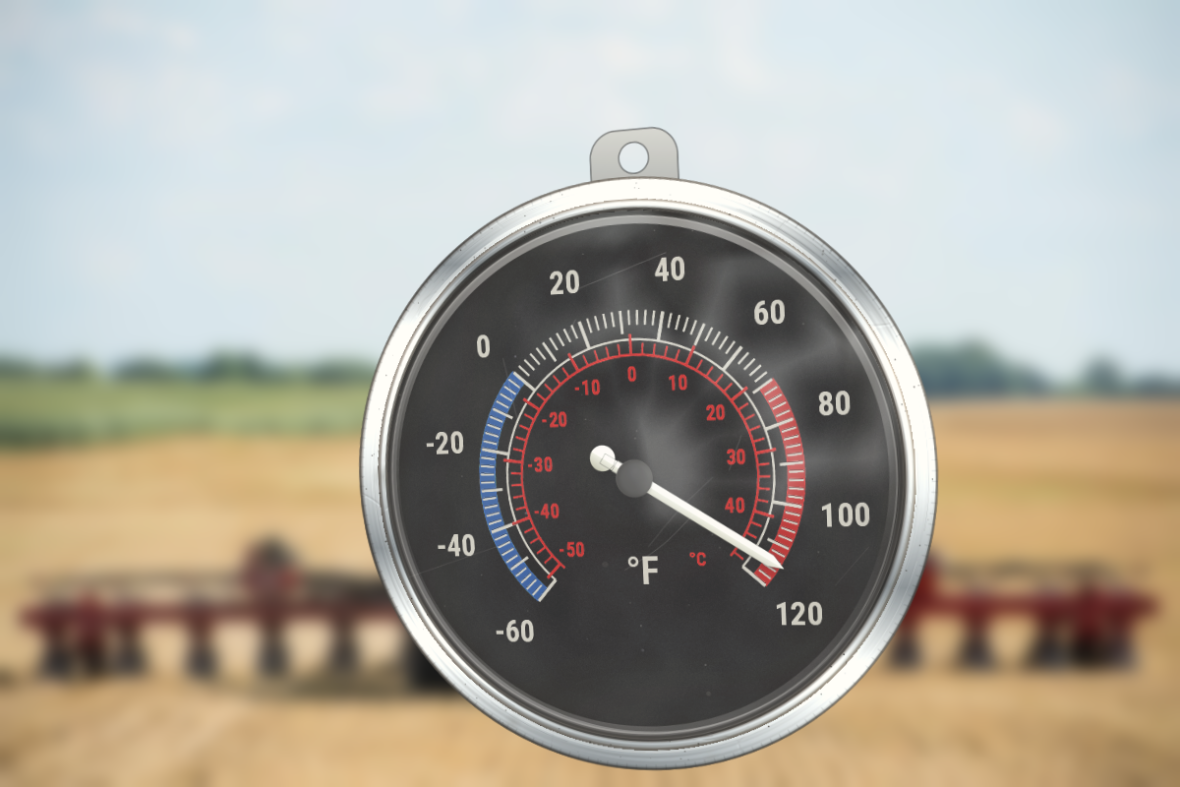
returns 114,°F
